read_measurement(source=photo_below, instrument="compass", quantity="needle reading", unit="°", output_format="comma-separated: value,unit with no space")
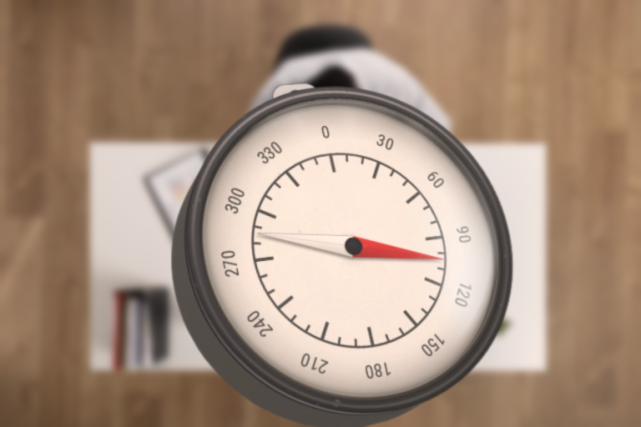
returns 105,°
